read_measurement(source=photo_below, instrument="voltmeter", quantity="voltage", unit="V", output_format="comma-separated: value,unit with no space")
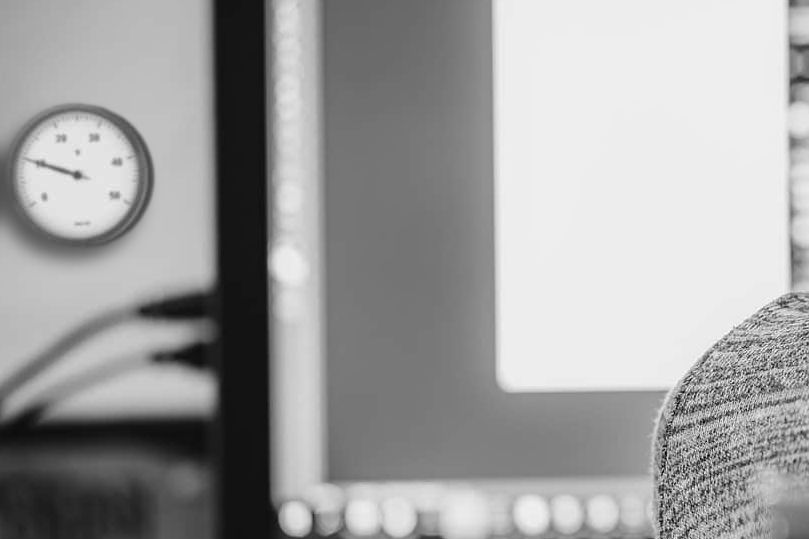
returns 10,V
